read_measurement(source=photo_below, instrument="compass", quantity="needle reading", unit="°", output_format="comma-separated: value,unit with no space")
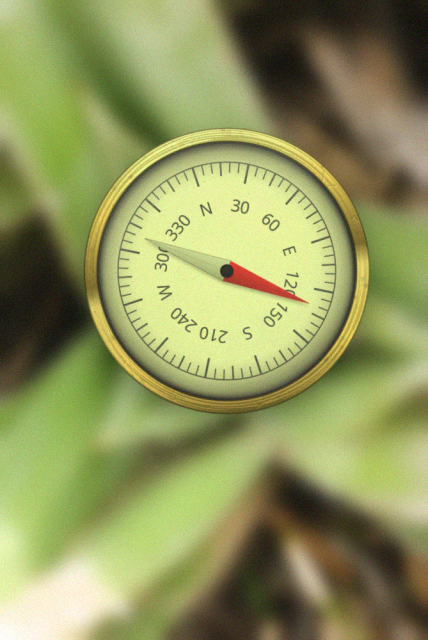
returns 130,°
